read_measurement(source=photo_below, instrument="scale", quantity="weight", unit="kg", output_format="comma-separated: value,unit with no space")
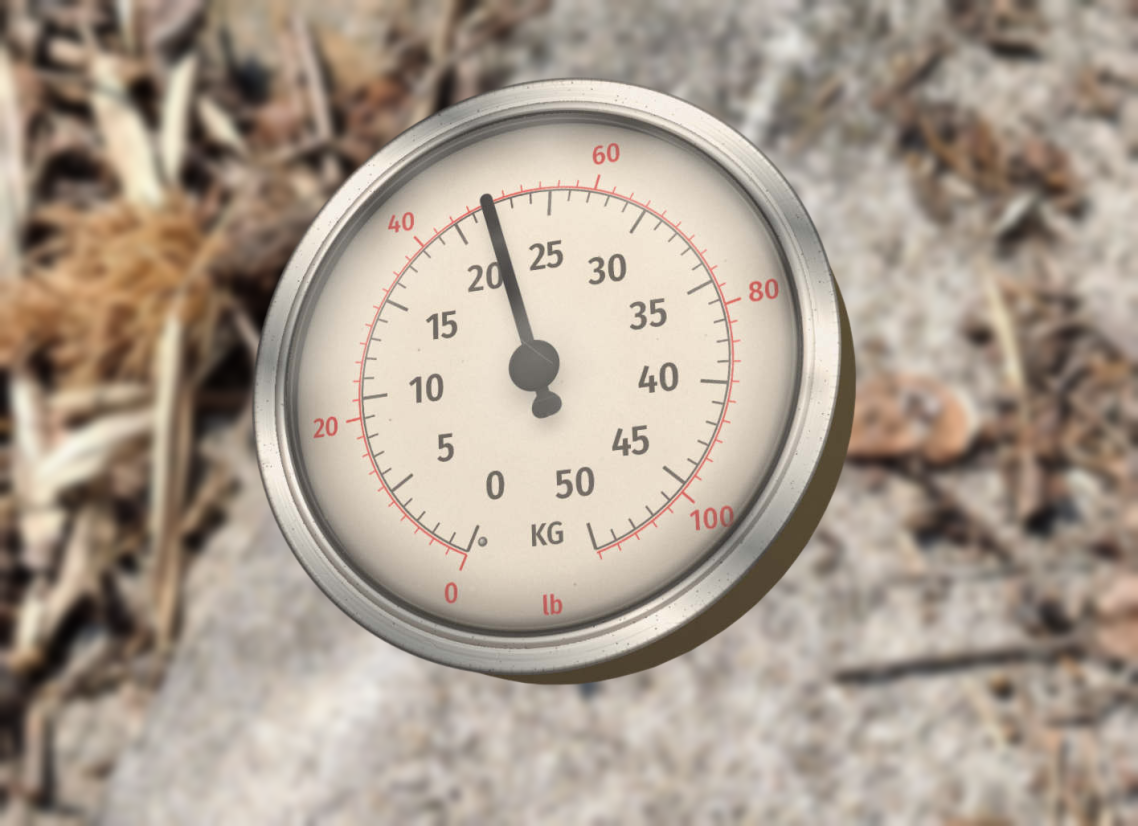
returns 22,kg
